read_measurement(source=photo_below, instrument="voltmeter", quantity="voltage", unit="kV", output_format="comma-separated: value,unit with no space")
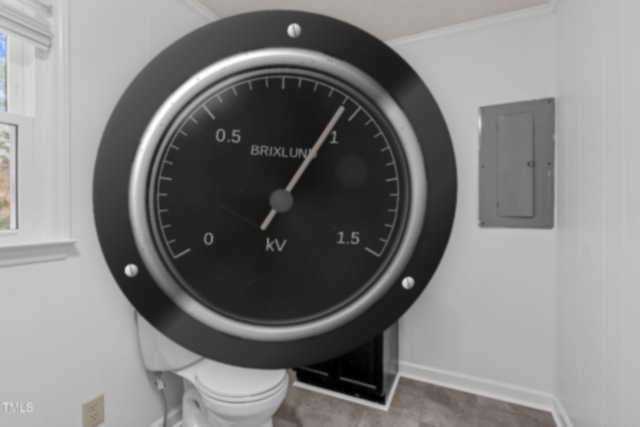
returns 0.95,kV
